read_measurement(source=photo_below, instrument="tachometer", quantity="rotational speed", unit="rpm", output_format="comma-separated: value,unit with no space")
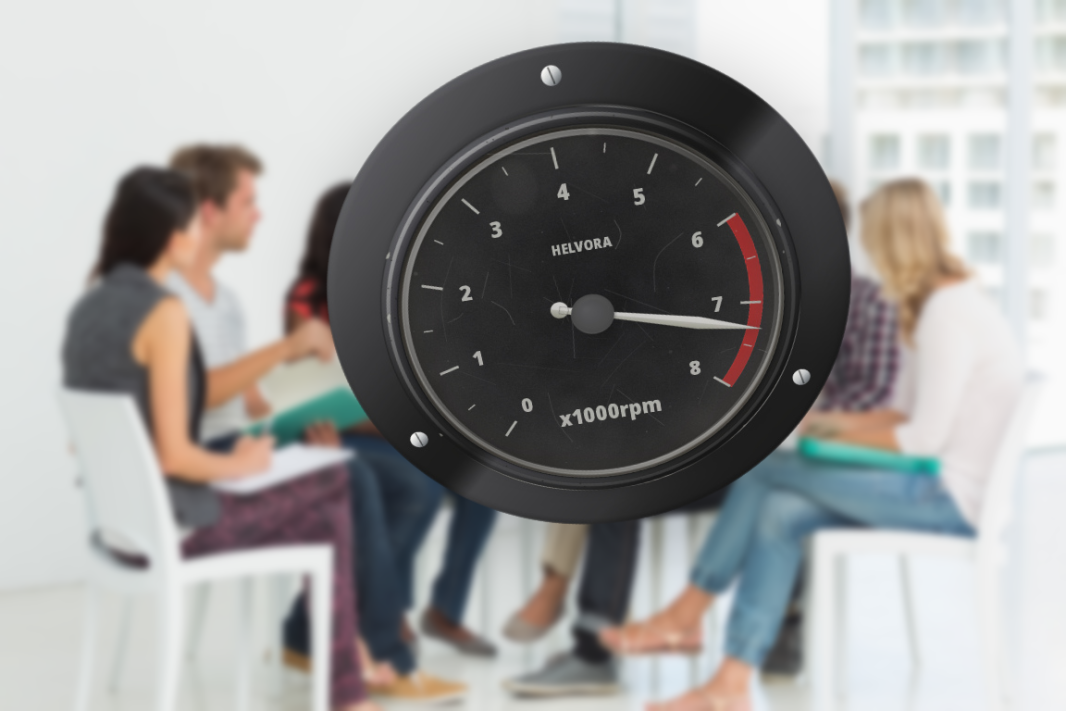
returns 7250,rpm
